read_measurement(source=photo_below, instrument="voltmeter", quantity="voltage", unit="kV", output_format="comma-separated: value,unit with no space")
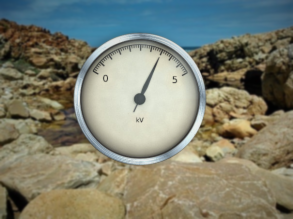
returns 3.5,kV
